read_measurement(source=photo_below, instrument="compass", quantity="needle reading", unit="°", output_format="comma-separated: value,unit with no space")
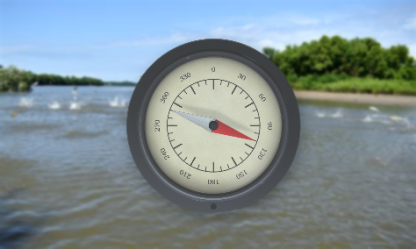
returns 110,°
